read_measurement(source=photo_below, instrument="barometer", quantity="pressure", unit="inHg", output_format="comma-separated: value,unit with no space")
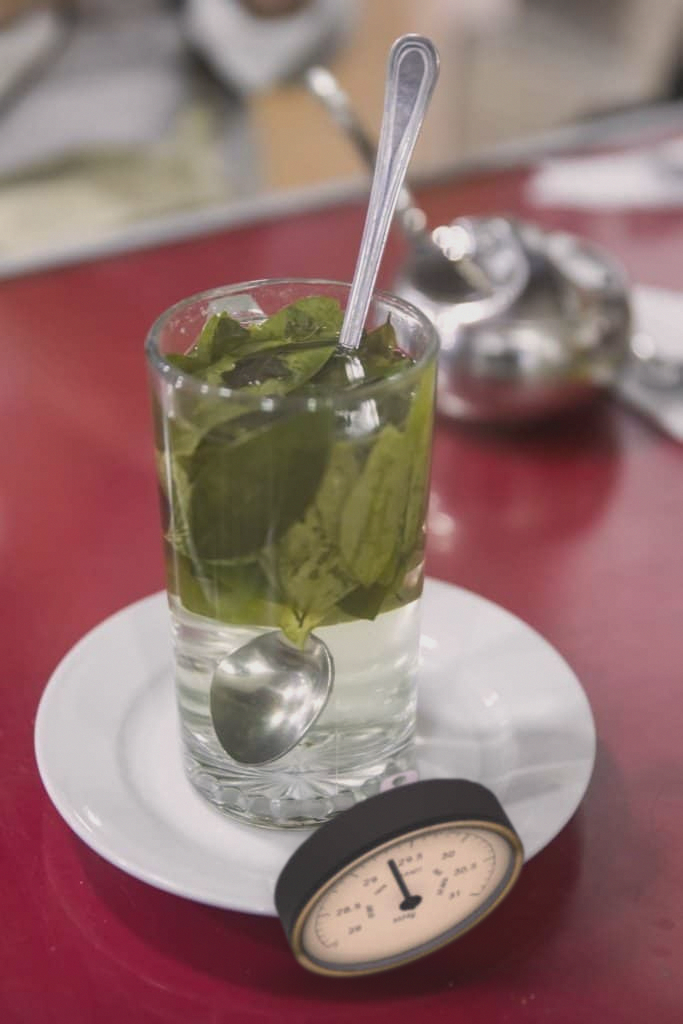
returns 29.3,inHg
